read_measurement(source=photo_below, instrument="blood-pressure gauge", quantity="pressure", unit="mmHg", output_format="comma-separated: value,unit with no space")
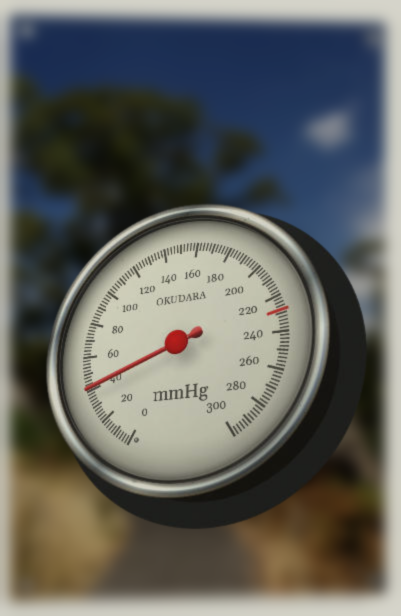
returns 40,mmHg
